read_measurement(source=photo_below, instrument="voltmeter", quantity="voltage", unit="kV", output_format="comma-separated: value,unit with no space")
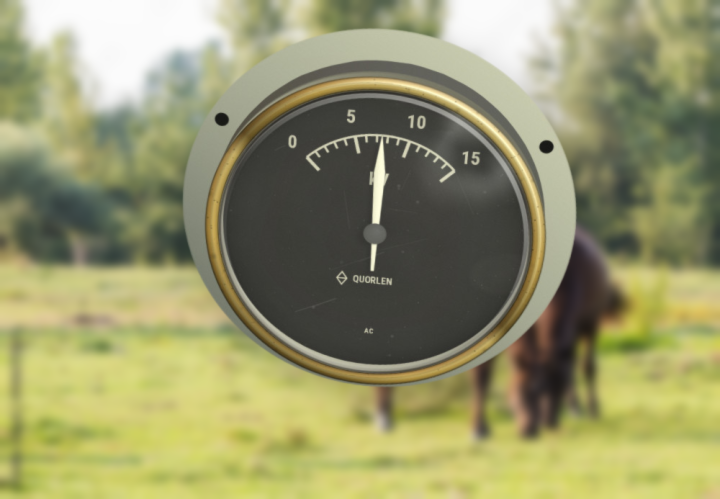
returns 7.5,kV
